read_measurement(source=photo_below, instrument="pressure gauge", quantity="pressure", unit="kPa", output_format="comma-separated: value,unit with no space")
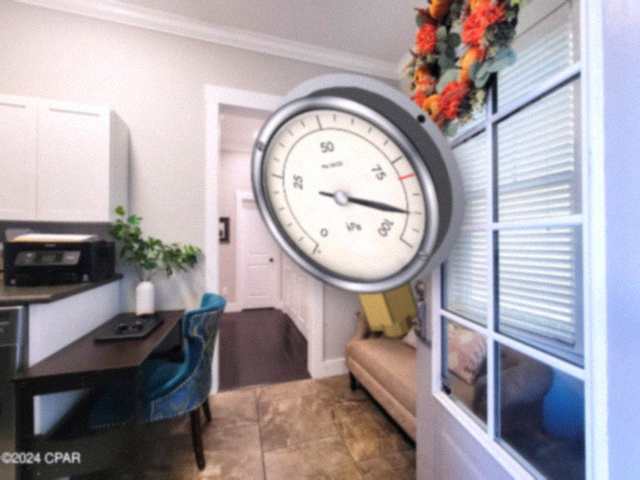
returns 90,kPa
